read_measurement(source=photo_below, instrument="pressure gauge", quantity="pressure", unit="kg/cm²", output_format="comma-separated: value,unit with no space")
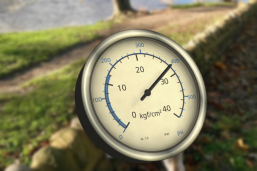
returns 28,kg/cm²
